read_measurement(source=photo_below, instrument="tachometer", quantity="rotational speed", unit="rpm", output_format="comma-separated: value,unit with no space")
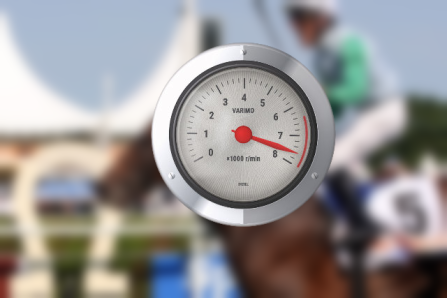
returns 7600,rpm
